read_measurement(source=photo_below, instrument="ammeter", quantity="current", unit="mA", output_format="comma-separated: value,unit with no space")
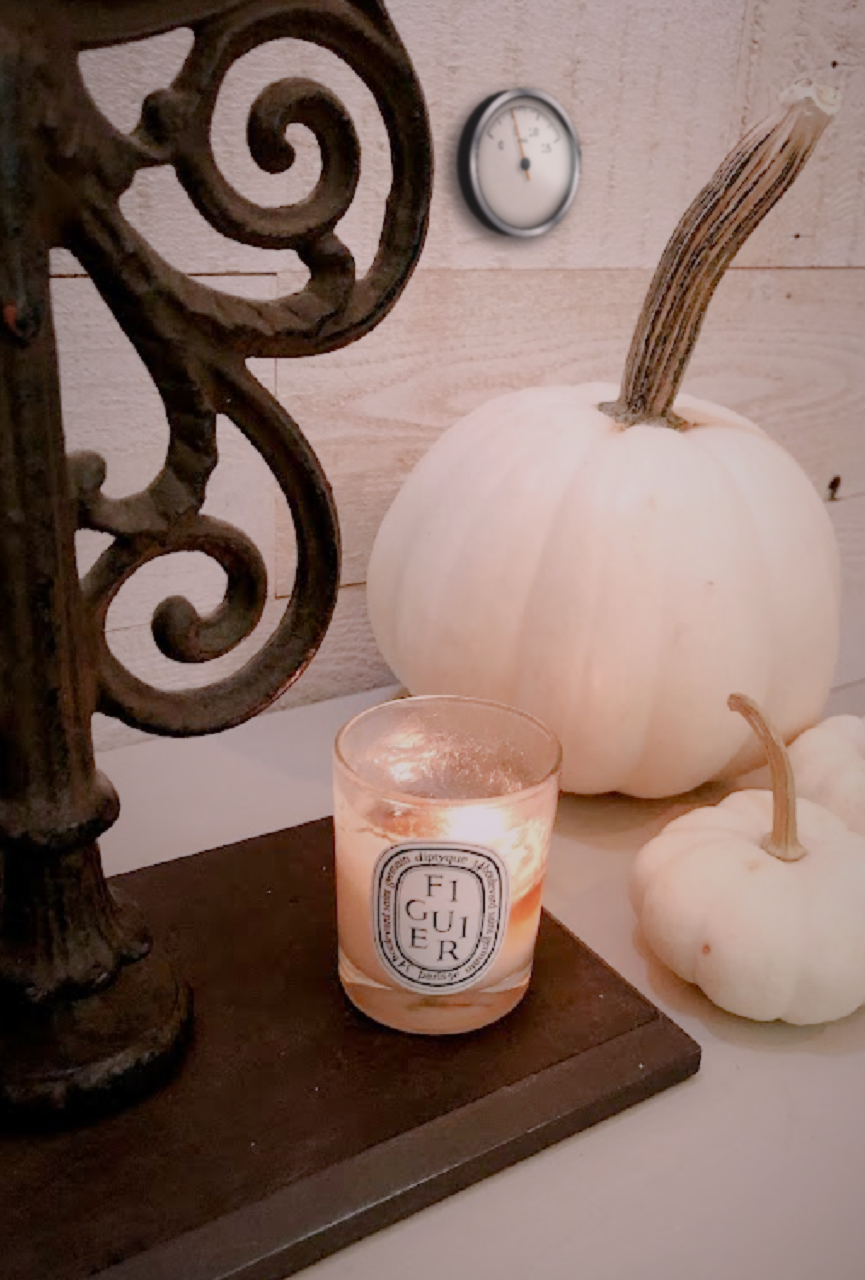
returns 5,mA
